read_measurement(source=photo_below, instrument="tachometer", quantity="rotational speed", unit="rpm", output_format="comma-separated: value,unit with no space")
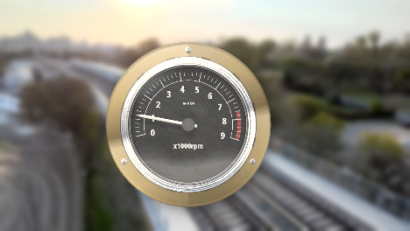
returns 1000,rpm
